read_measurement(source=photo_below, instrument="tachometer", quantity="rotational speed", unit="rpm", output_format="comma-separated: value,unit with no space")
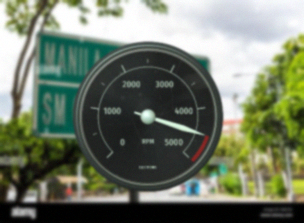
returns 4500,rpm
